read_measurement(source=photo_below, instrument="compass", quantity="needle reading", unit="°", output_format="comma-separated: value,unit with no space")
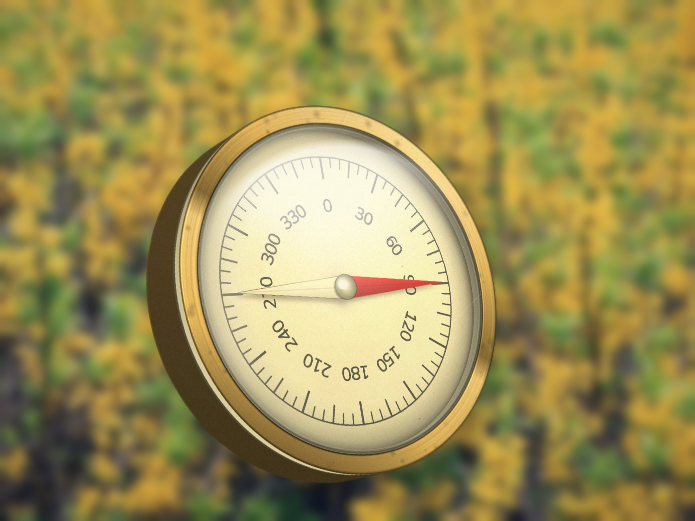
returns 90,°
